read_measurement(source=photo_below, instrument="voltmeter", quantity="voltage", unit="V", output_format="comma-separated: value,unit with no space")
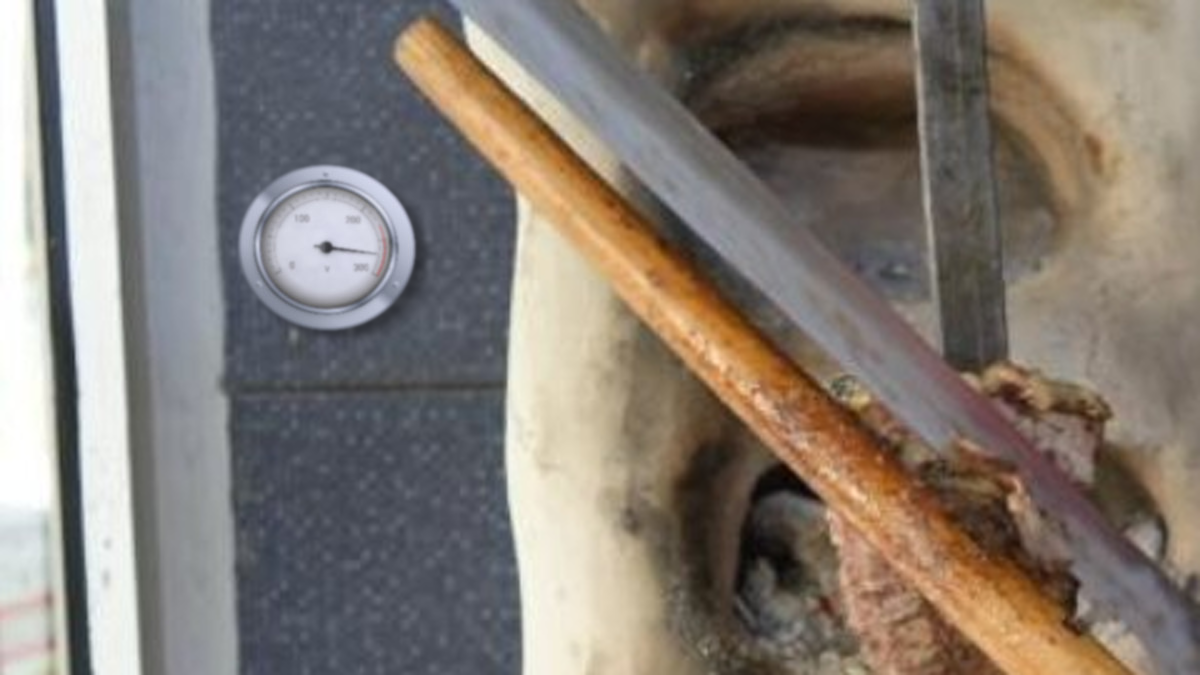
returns 270,V
